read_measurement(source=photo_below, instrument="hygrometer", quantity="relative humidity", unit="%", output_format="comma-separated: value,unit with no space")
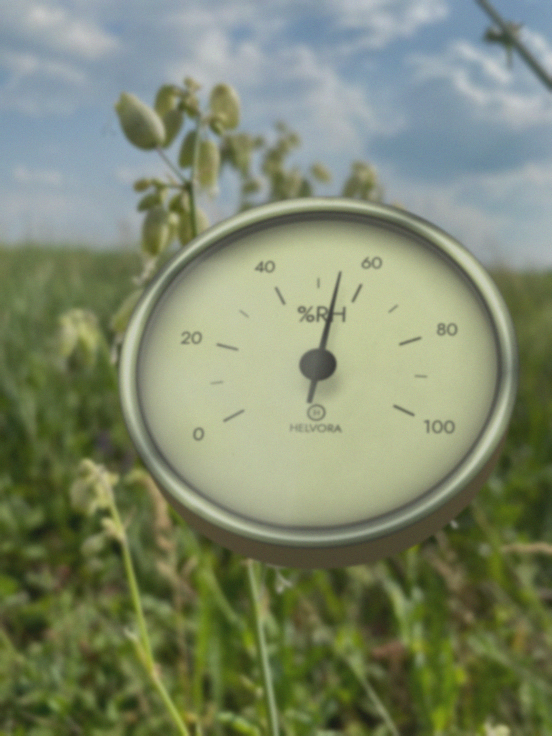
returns 55,%
